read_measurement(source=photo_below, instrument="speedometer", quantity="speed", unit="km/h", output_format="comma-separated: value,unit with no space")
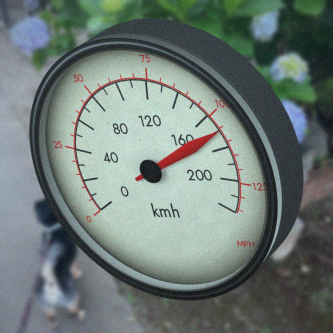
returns 170,km/h
